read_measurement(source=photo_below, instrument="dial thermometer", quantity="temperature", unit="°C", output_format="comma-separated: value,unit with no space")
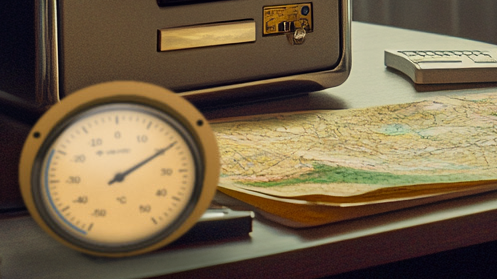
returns 20,°C
